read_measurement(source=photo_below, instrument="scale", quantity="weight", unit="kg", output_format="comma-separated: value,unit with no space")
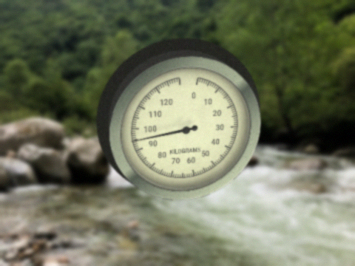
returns 95,kg
